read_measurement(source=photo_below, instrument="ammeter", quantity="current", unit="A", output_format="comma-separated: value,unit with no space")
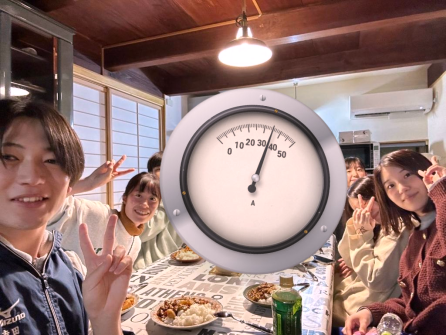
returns 35,A
